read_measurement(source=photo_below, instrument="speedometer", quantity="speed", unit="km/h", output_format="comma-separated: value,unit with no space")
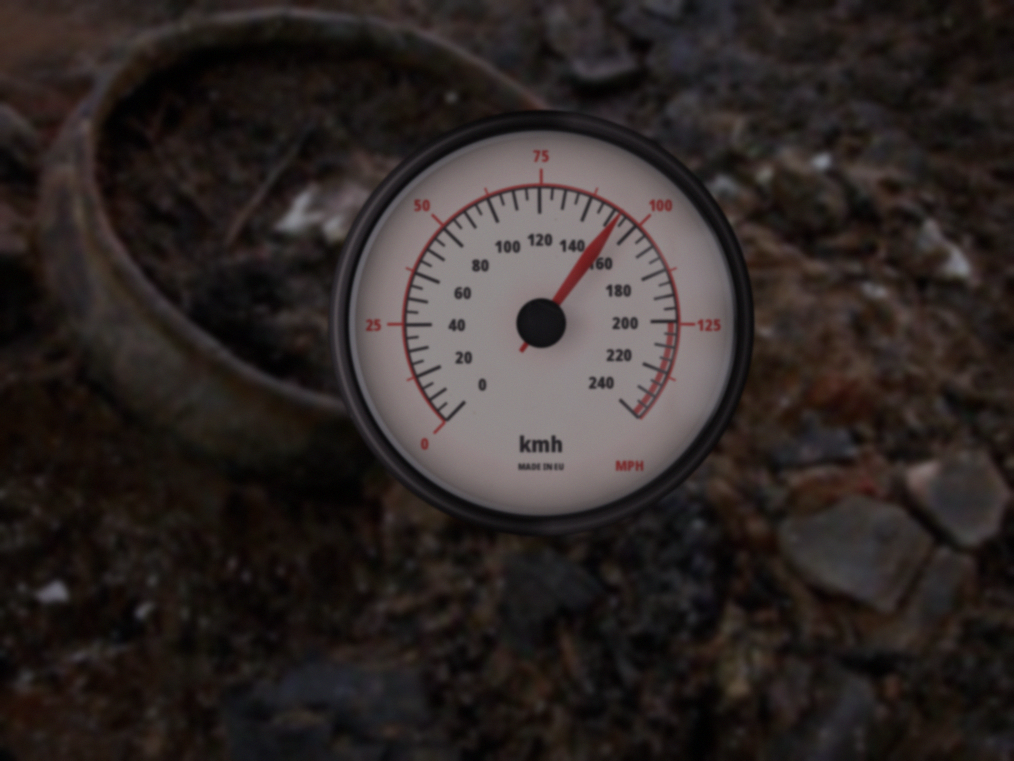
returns 152.5,km/h
